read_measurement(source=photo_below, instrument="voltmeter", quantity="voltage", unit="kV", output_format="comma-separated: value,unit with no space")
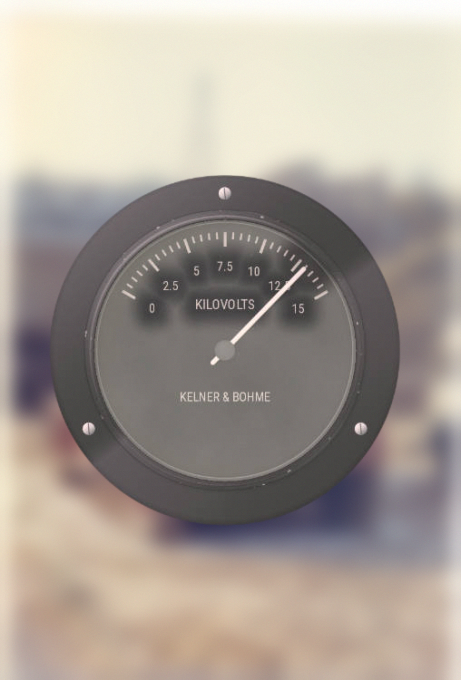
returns 13,kV
